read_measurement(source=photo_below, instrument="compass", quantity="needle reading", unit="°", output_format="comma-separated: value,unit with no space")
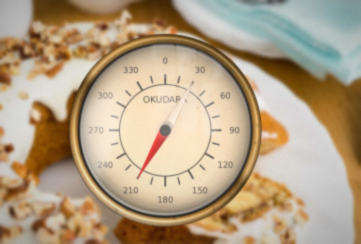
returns 210,°
